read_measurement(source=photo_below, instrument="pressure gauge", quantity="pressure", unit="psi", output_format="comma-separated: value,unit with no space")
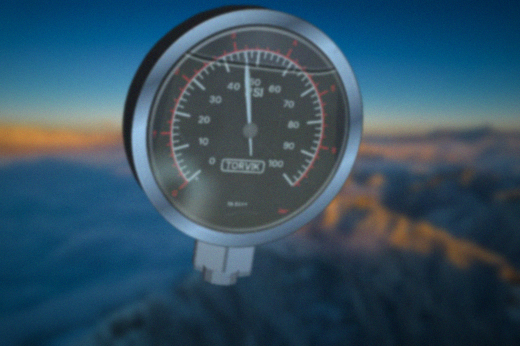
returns 46,psi
